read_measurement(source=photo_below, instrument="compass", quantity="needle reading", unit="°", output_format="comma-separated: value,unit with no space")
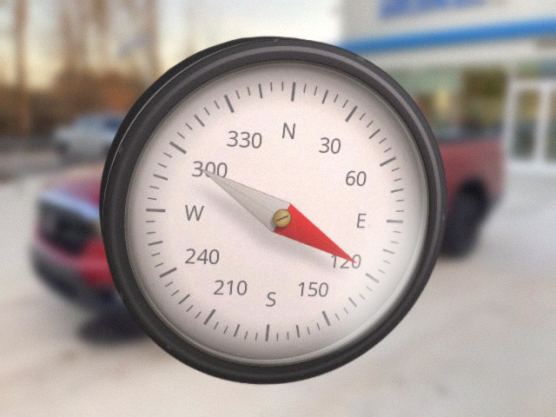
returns 117.5,°
